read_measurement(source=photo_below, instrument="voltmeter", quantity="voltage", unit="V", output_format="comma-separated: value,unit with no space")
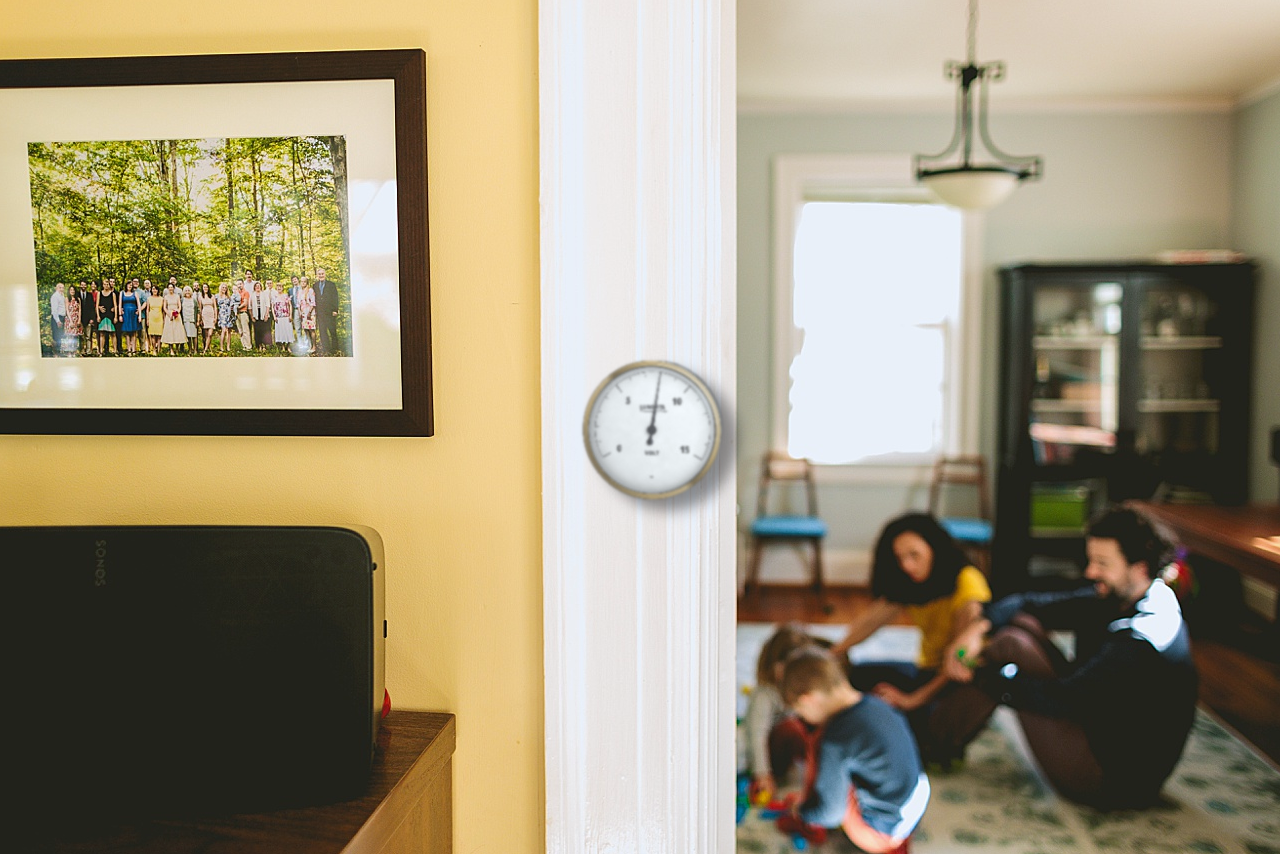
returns 8,V
